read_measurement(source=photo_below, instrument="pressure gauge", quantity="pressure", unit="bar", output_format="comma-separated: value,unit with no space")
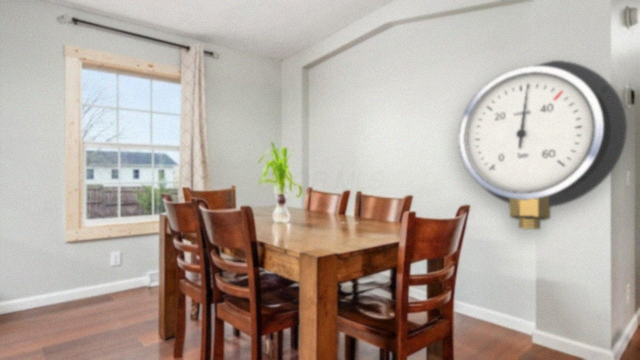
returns 32,bar
